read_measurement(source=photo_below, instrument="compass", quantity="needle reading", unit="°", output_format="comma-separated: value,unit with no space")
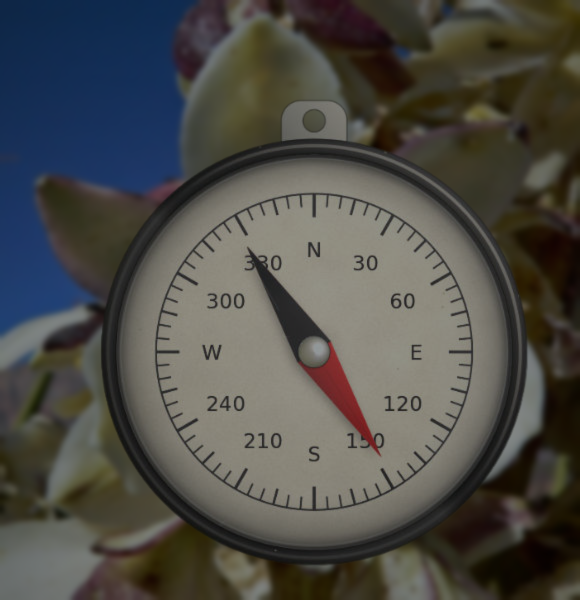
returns 147.5,°
